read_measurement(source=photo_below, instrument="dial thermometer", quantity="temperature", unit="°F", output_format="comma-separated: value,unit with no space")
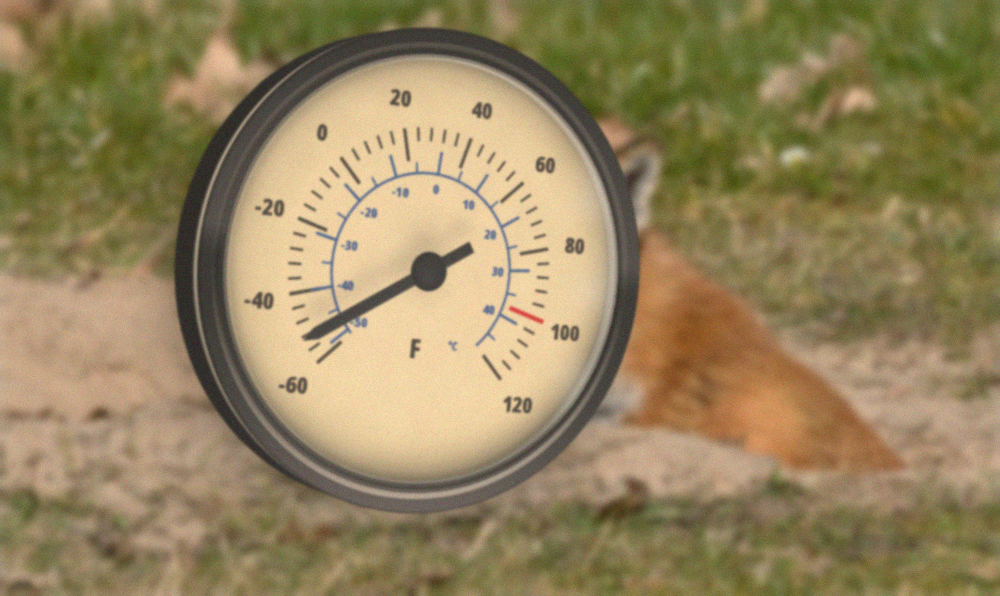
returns -52,°F
